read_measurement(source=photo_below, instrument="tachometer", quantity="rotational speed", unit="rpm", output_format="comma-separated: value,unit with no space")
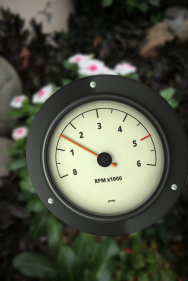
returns 1500,rpm
